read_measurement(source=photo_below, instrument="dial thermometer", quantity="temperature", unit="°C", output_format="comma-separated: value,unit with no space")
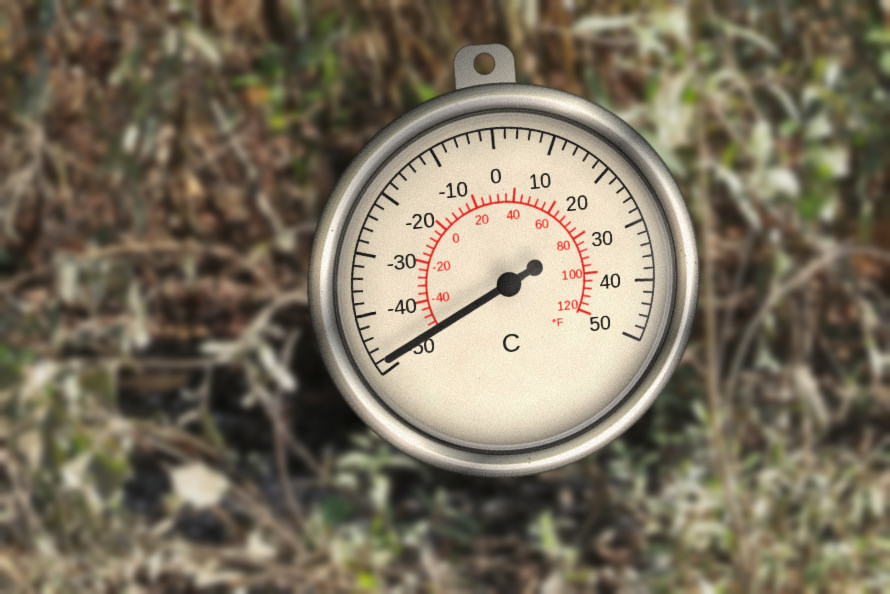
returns -48,°C
